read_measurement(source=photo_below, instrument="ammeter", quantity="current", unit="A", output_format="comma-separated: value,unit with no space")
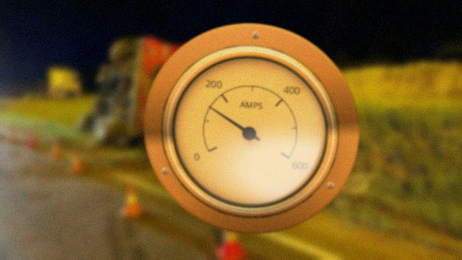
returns 150,A
